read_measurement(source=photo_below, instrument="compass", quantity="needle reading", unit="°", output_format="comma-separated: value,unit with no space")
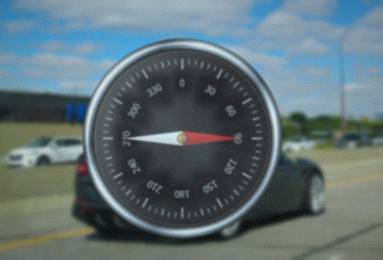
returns 90,°
